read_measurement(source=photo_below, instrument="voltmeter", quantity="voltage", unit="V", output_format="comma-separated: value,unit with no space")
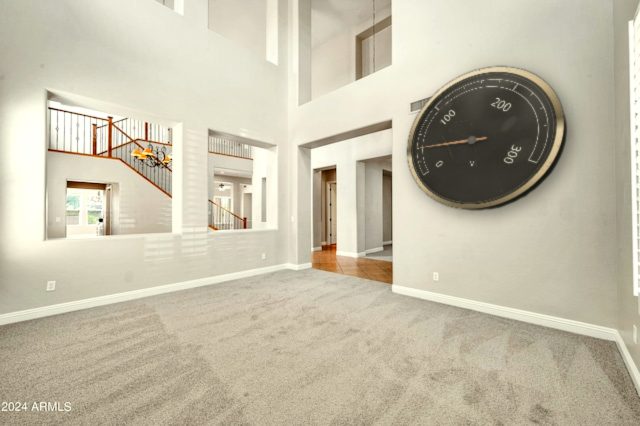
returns 40,V
